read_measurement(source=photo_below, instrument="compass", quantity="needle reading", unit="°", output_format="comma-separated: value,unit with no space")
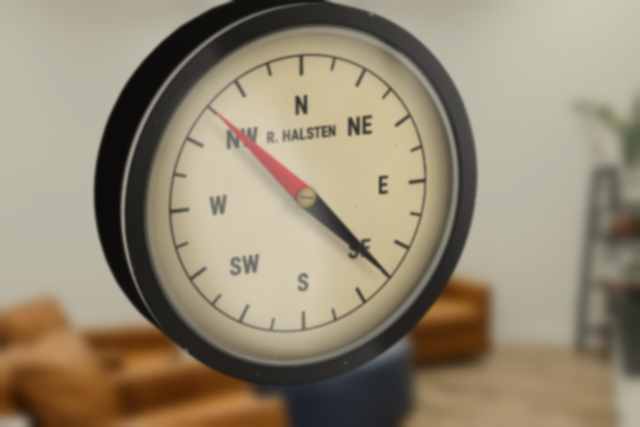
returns 315,°
